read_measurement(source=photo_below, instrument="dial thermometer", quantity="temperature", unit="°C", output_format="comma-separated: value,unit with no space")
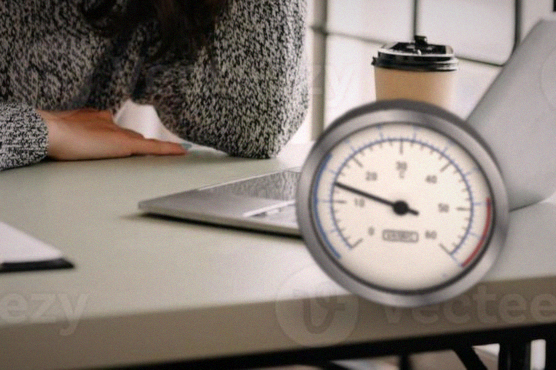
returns 14,°C
